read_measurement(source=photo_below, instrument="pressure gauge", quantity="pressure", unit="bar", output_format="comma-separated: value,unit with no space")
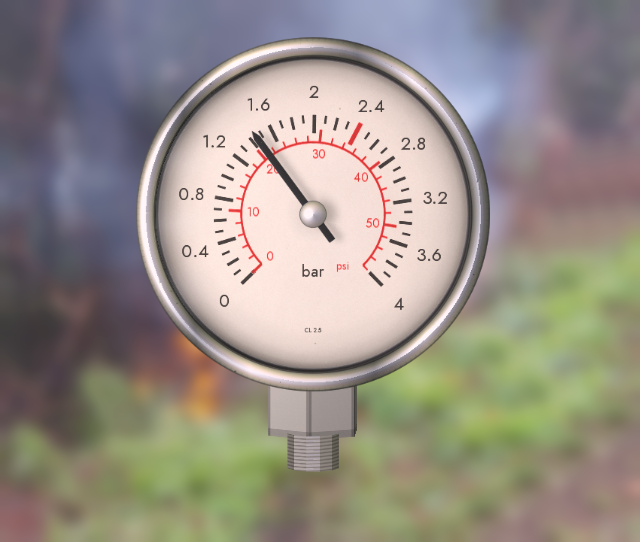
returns 1.45,bar
